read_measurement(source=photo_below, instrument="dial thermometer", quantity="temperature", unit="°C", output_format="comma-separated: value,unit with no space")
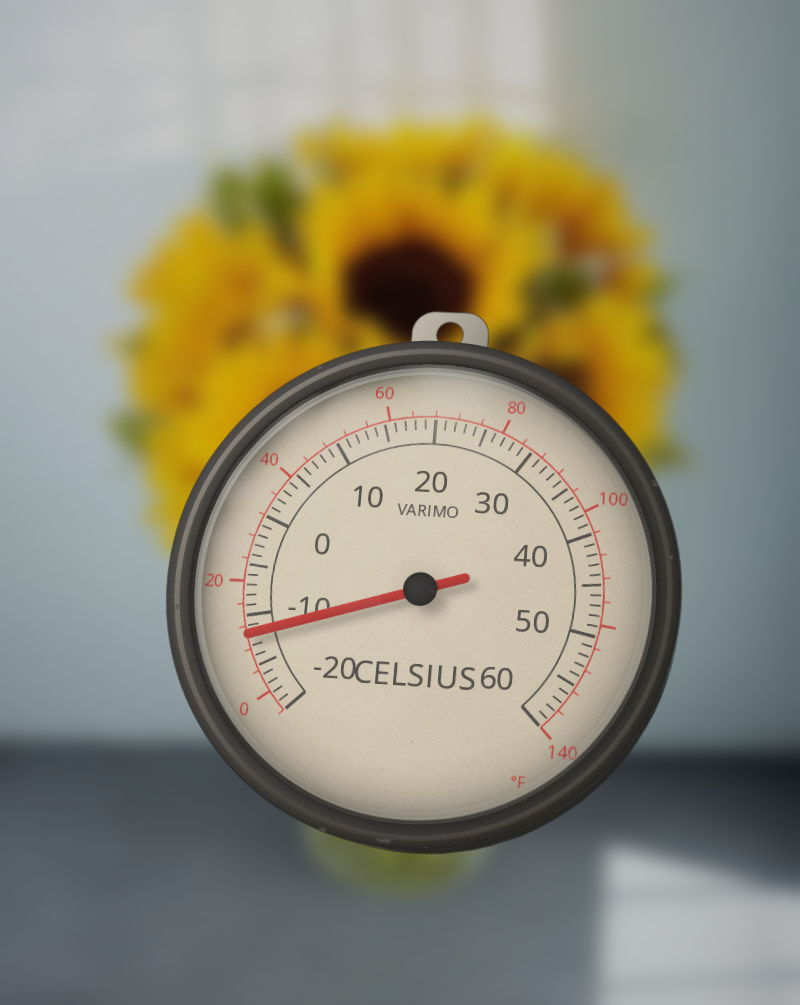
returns -12,°C
